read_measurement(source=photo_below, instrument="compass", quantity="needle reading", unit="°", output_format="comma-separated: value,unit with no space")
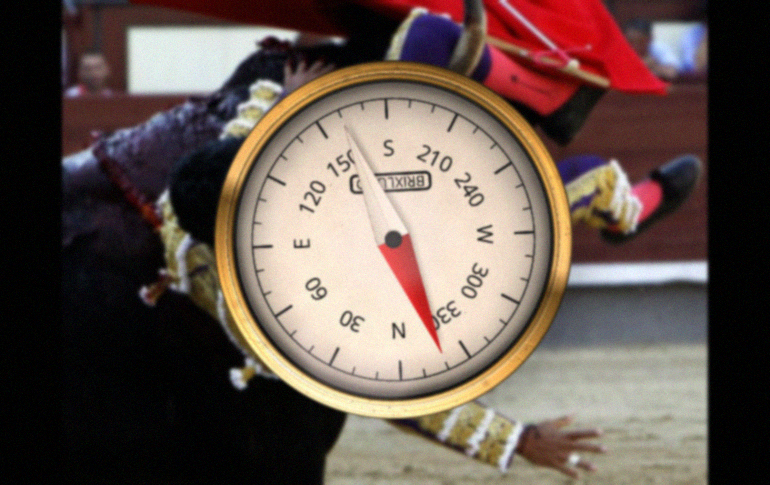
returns 340,°
